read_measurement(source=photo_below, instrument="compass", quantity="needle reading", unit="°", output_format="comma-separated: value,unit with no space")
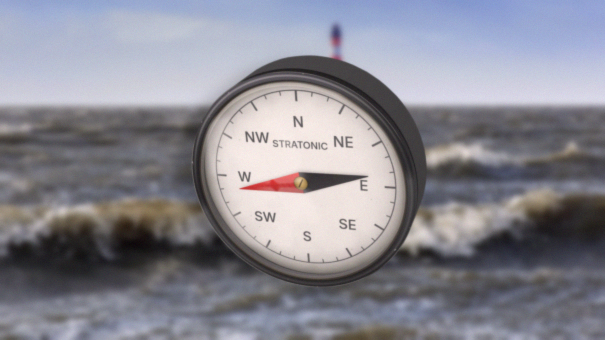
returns 260,°
